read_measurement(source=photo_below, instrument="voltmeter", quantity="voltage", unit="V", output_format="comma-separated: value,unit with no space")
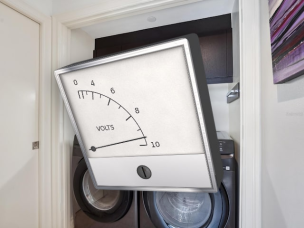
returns 9.5,V
